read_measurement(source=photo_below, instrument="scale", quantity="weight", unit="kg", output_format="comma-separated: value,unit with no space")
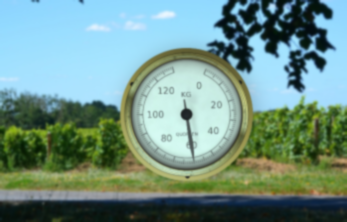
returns 60,kg
